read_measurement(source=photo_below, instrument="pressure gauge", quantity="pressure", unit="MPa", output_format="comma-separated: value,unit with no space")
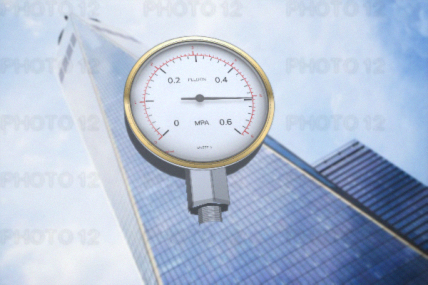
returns 0.5,MPa
